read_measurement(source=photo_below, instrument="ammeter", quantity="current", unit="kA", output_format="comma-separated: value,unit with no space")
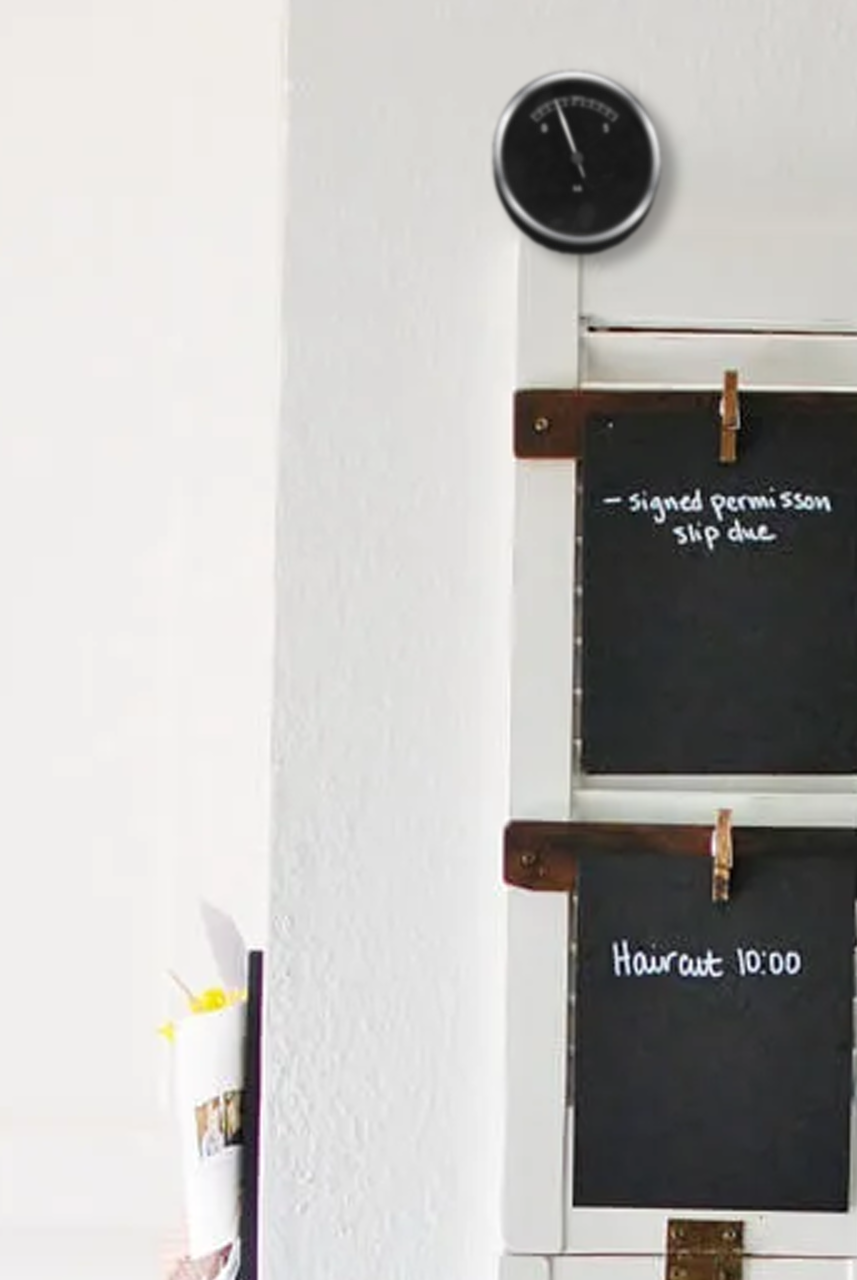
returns 1.5,kA
